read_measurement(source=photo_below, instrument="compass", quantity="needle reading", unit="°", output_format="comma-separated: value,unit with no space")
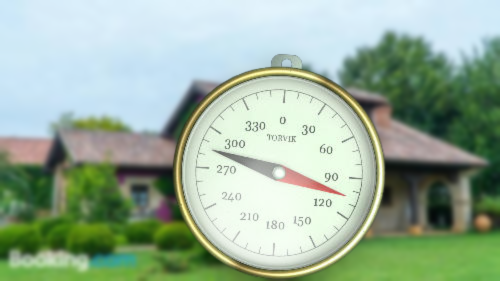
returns 105,°
